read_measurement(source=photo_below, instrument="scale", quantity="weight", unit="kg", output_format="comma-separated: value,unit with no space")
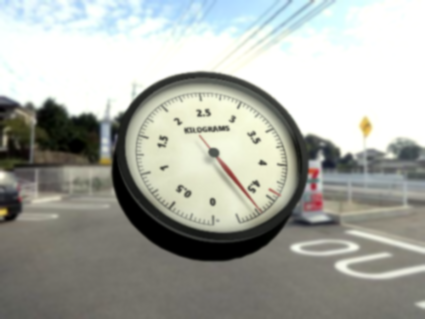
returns 4.75,kg
